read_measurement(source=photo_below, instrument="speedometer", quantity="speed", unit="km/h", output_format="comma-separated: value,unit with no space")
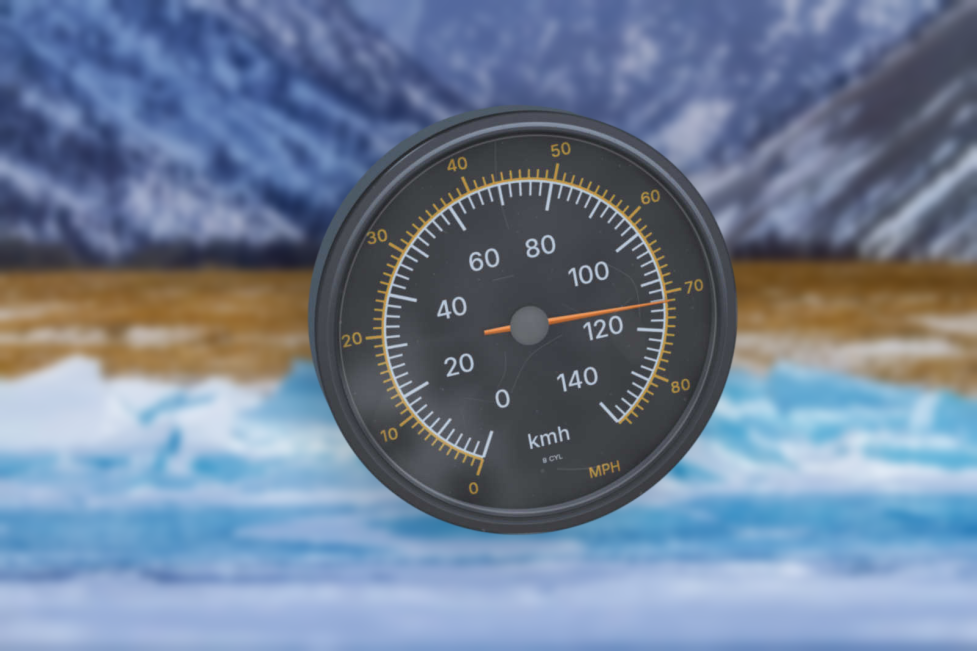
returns 114,km/h
